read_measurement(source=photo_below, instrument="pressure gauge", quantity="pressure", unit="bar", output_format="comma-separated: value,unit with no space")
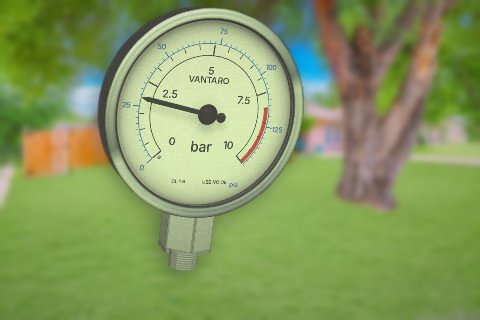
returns 2,bar
